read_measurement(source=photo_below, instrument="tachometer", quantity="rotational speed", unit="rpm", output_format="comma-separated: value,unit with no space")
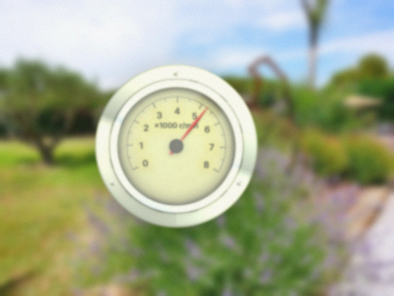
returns 5250,rpm
